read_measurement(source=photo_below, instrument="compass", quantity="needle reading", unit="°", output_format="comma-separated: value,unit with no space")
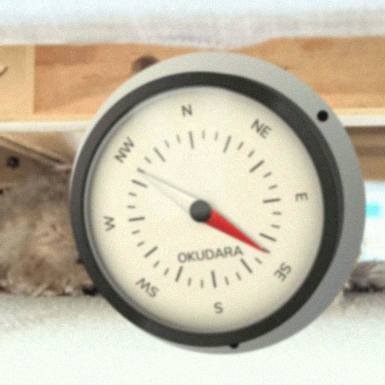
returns 130,°
